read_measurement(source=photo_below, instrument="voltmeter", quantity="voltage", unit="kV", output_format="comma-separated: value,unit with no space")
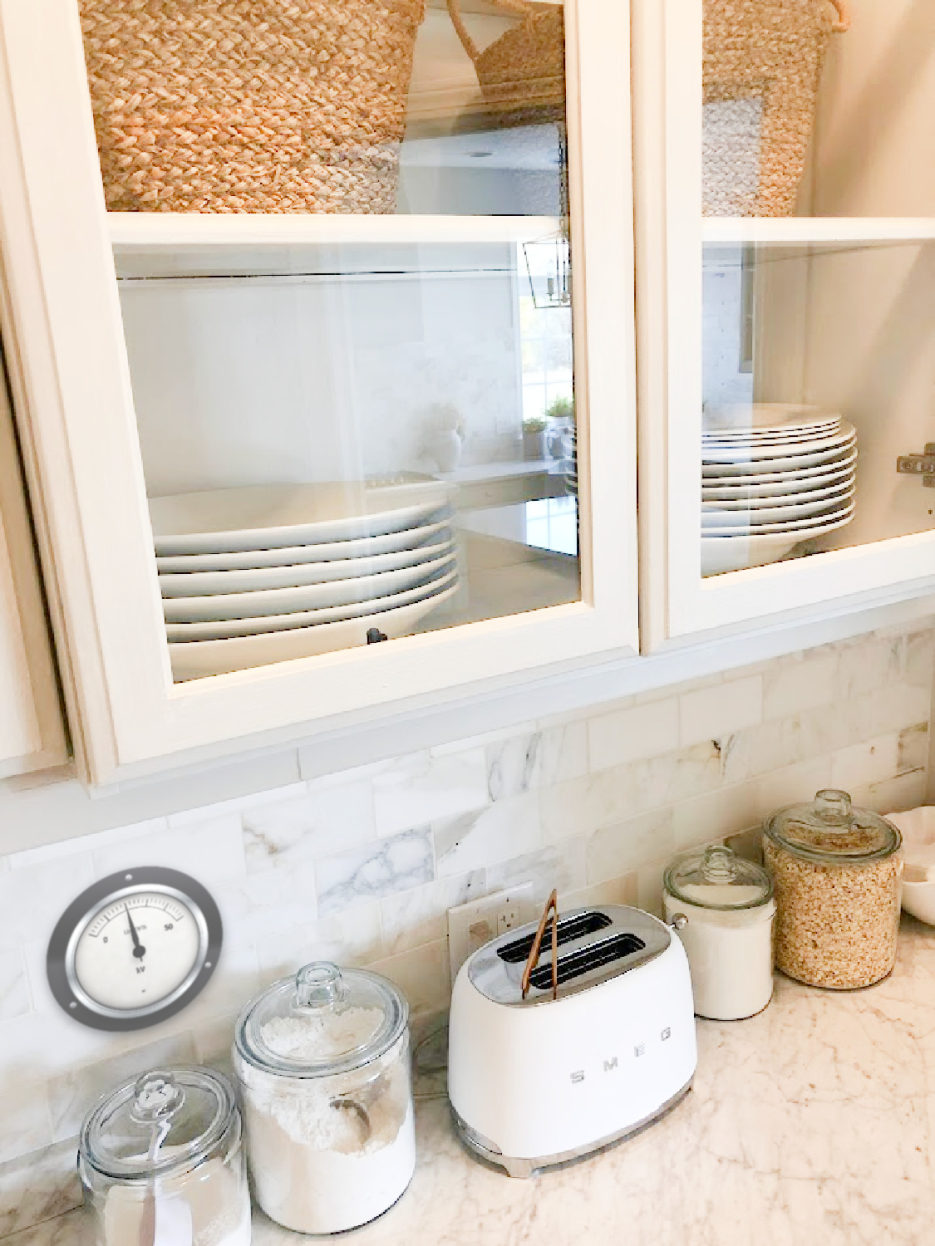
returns 20,kV
